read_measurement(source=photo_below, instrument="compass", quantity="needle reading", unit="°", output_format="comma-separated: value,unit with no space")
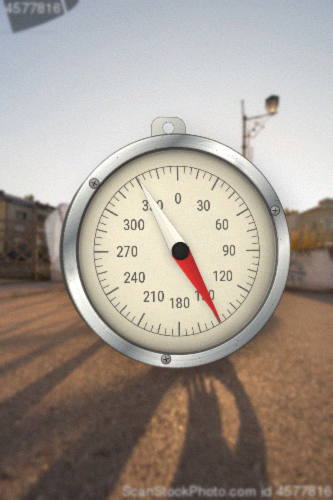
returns 150,°
